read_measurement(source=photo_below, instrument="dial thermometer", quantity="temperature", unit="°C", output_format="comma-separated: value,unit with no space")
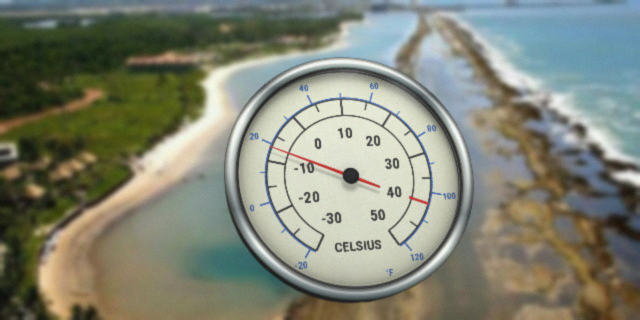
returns -7.5,°C
